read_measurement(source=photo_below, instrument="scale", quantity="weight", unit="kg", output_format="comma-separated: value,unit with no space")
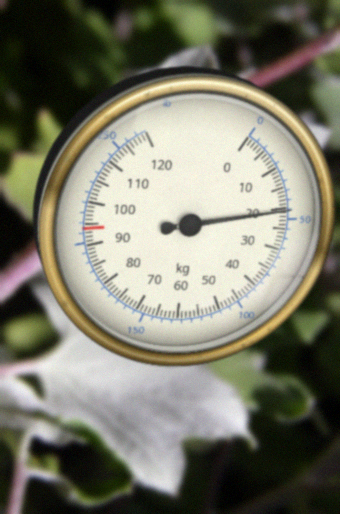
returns 20,kg
